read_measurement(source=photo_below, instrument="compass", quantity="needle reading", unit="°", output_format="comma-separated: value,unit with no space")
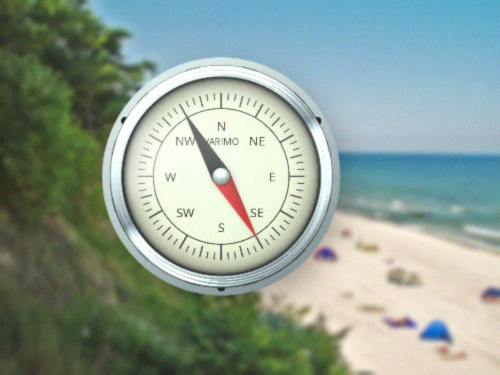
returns 150,°
